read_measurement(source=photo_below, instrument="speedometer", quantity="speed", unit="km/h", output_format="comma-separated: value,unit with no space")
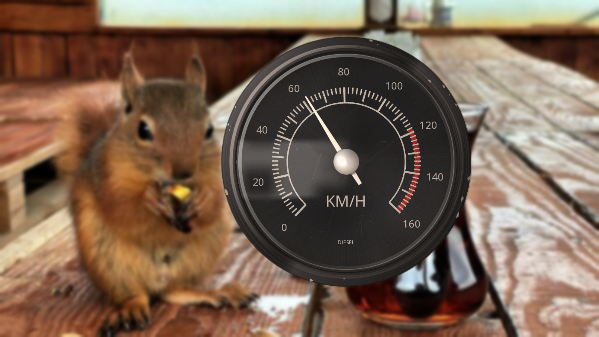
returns 62,km/h
